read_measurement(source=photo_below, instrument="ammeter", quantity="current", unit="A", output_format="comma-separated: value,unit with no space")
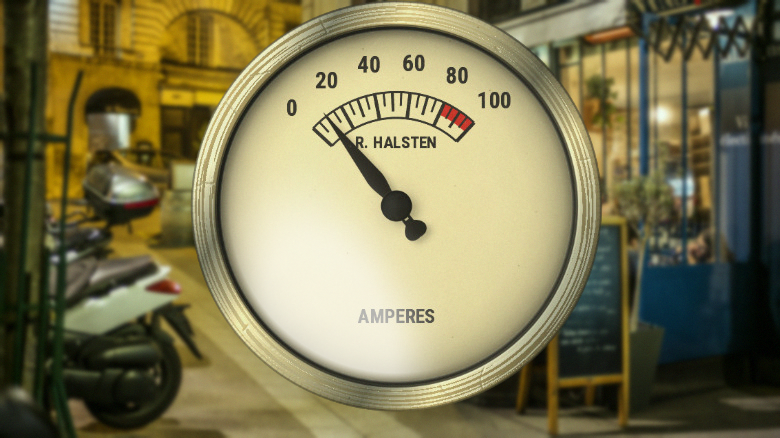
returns 10,A
